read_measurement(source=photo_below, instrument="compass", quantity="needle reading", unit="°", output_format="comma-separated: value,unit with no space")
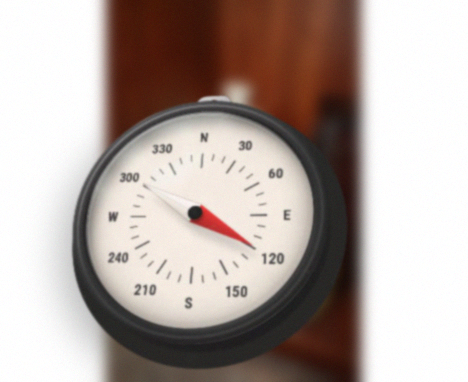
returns 120,°
